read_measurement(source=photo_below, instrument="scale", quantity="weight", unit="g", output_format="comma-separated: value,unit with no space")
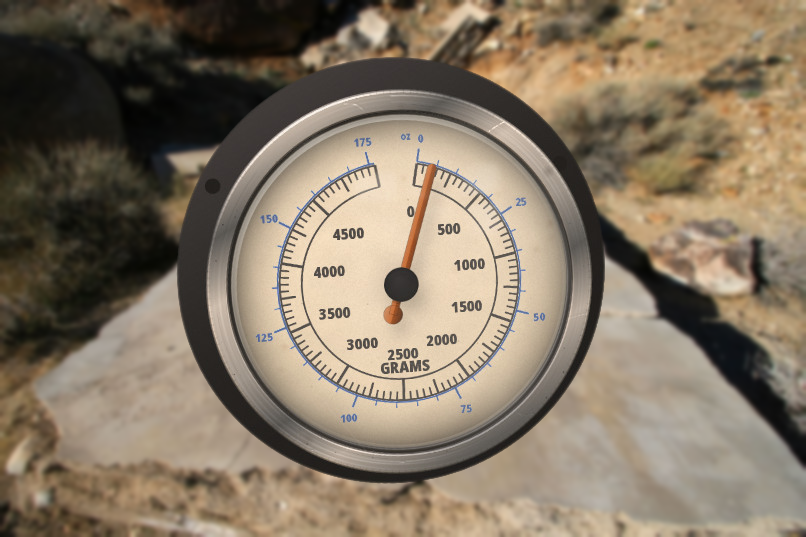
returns 100,g
